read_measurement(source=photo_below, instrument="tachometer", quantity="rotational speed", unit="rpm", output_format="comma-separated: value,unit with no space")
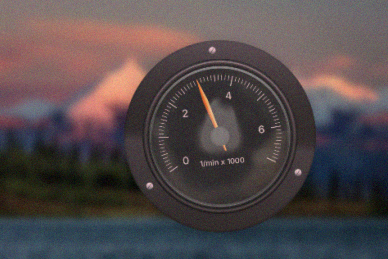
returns 3000,rpm
